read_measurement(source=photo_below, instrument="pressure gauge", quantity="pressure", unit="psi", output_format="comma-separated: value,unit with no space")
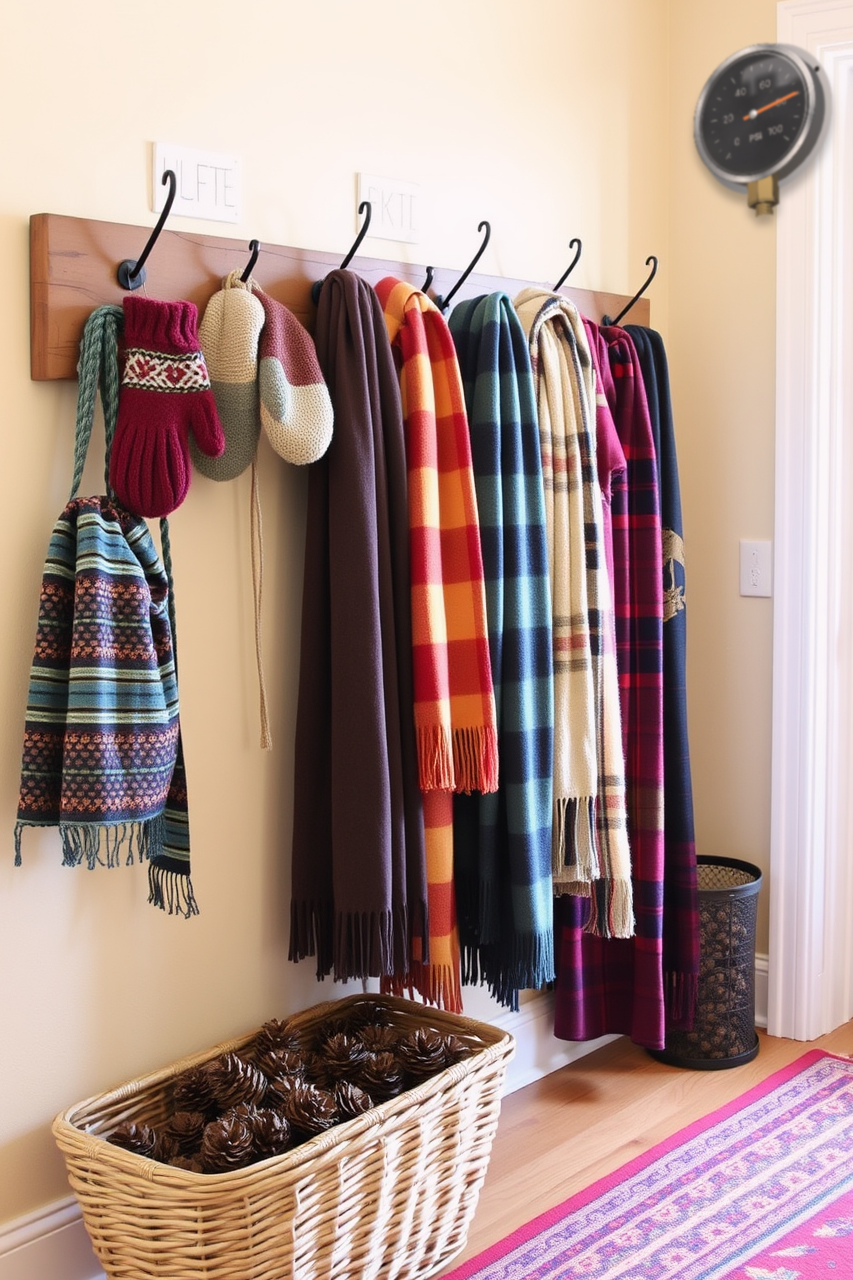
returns 80,psi
